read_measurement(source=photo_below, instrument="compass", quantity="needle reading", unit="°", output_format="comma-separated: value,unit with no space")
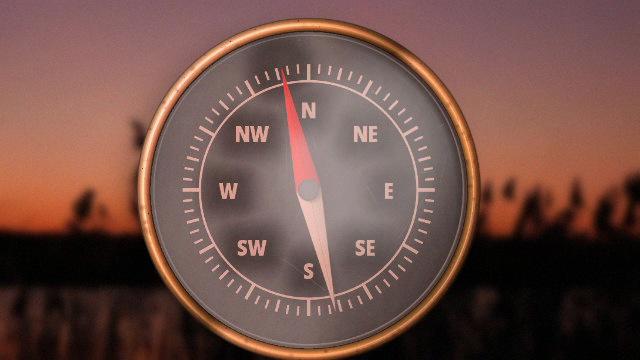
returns 347.5,°
